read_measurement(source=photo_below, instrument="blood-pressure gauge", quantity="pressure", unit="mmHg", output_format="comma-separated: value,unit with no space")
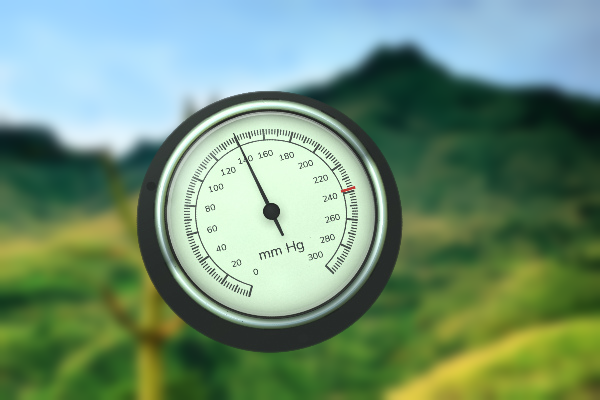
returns 140,mmHg
